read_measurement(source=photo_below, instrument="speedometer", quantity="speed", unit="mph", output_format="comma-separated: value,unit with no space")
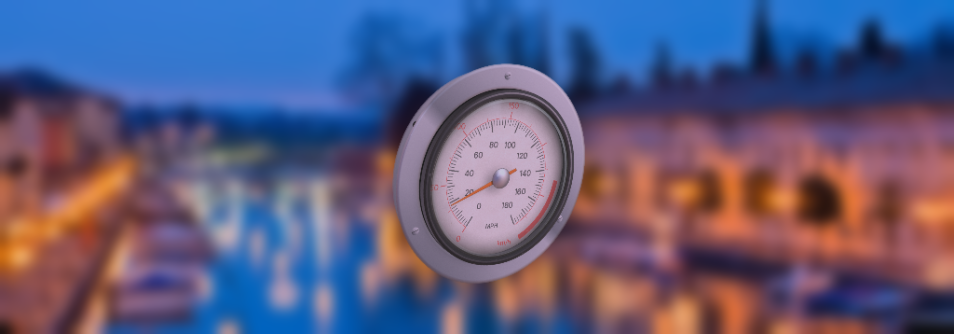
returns 20,mph
